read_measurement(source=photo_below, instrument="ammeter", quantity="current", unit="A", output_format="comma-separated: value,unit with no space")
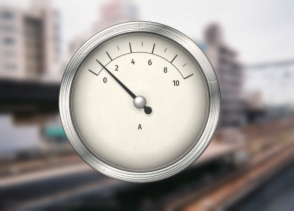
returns 1,A
